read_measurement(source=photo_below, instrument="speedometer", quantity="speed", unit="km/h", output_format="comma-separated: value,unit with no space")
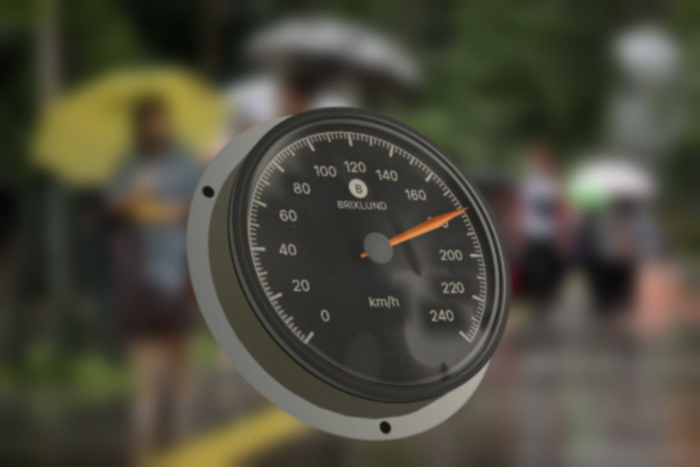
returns 180,km/h
